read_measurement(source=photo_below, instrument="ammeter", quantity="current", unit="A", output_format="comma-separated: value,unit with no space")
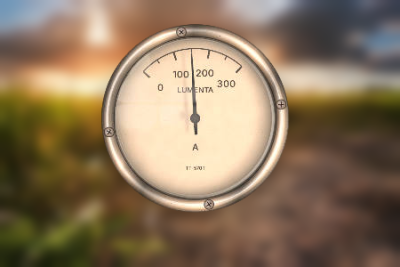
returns 150,A
